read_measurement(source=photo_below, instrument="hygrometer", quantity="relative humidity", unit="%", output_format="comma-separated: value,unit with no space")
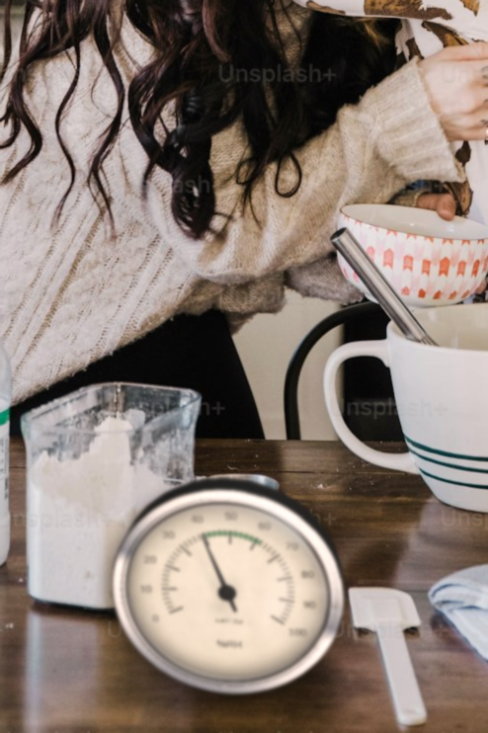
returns 40,%
